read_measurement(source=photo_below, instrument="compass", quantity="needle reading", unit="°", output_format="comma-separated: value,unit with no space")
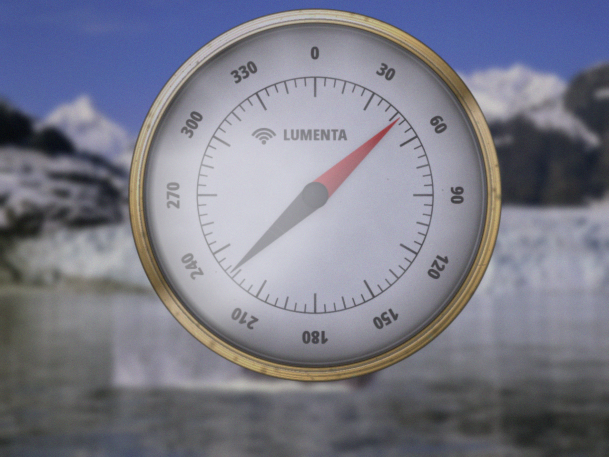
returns 47.5,°
